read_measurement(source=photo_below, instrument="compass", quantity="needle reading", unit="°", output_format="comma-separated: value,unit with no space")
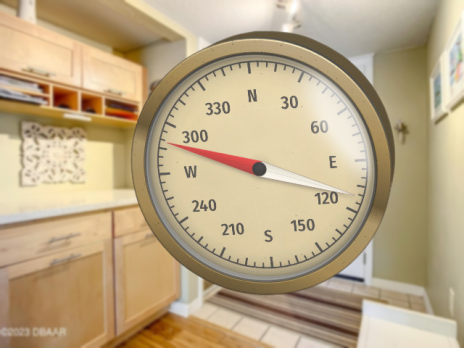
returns 290,°
